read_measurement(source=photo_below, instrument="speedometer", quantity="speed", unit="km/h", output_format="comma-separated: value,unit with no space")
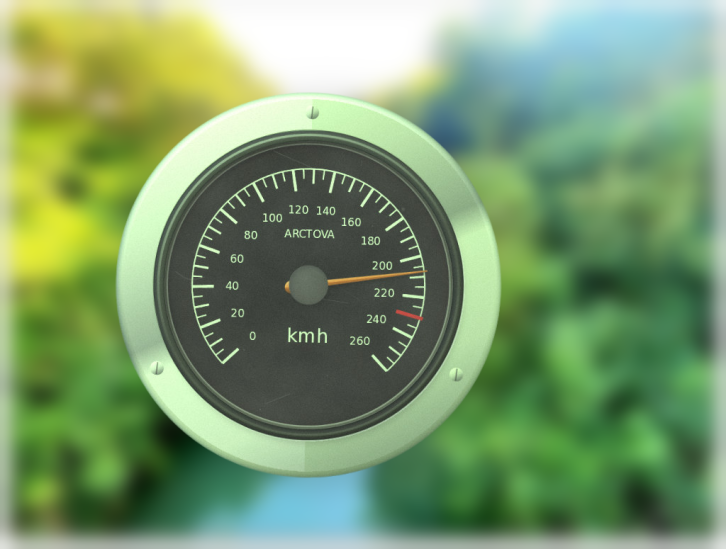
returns 207.5,km/h
